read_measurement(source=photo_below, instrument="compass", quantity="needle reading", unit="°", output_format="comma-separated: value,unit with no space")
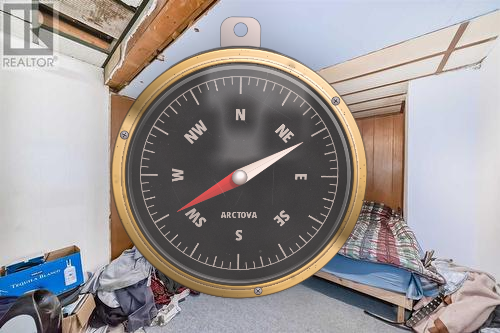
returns 240,°
